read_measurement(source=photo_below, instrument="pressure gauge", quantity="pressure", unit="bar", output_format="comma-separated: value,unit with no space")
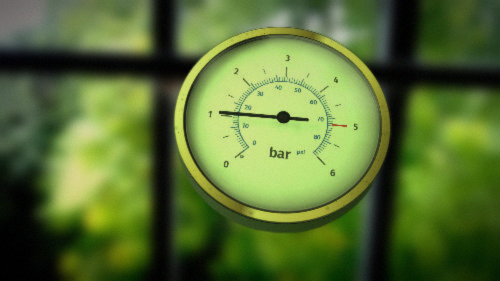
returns 1,bar
